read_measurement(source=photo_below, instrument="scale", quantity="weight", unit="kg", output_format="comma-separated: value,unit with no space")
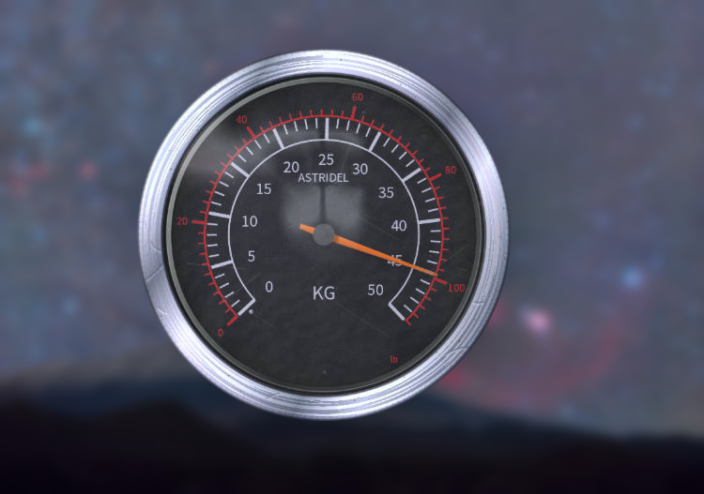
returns 45,kg
